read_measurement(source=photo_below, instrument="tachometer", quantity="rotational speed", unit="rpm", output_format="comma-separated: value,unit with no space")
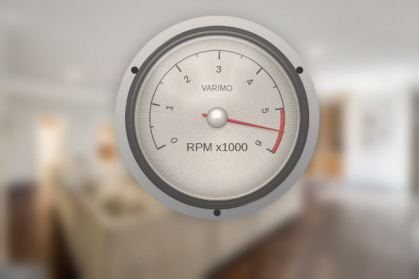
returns 5500,rpm
